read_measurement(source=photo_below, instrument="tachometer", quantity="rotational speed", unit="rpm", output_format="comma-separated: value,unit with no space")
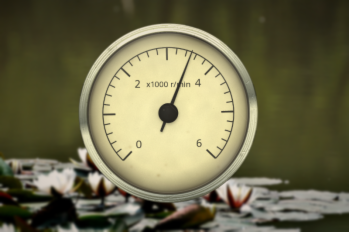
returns 3500,rpm
